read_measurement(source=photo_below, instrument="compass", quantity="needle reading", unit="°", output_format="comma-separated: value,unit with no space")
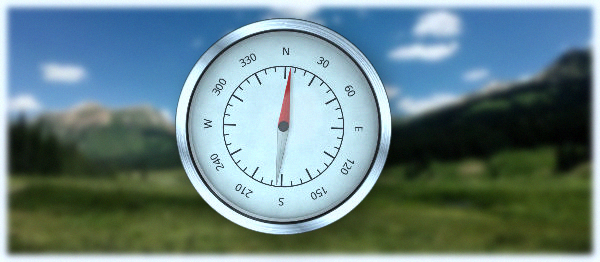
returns 5,°
